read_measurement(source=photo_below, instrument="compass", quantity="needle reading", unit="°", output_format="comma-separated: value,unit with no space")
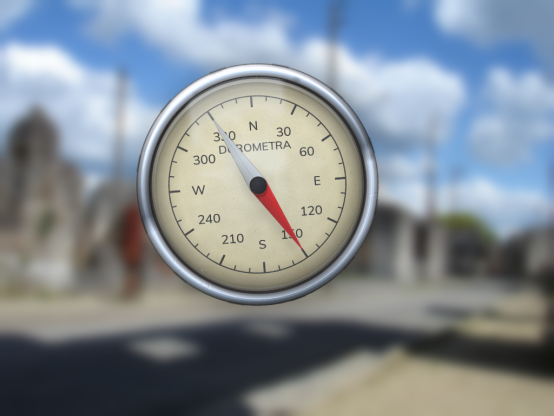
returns 150,°
